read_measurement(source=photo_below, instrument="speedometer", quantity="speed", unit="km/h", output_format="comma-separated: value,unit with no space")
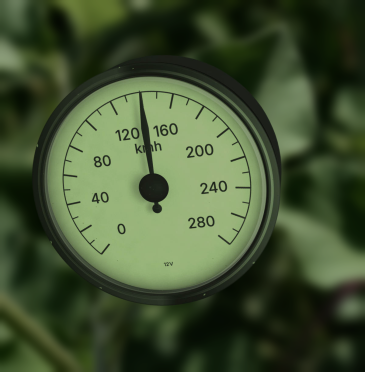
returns 140,km/h
